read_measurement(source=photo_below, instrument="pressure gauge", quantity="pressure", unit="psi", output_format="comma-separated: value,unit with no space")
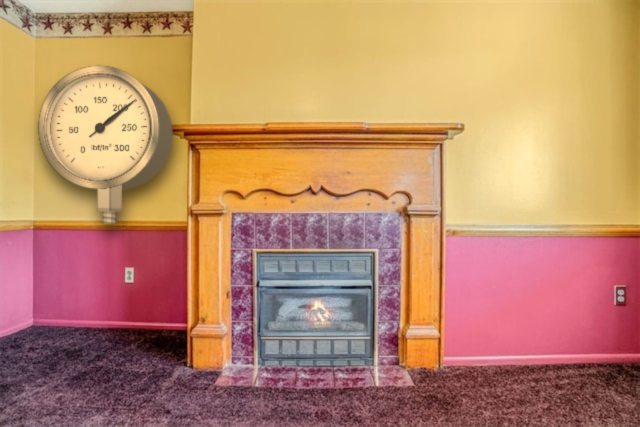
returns 210,psi
